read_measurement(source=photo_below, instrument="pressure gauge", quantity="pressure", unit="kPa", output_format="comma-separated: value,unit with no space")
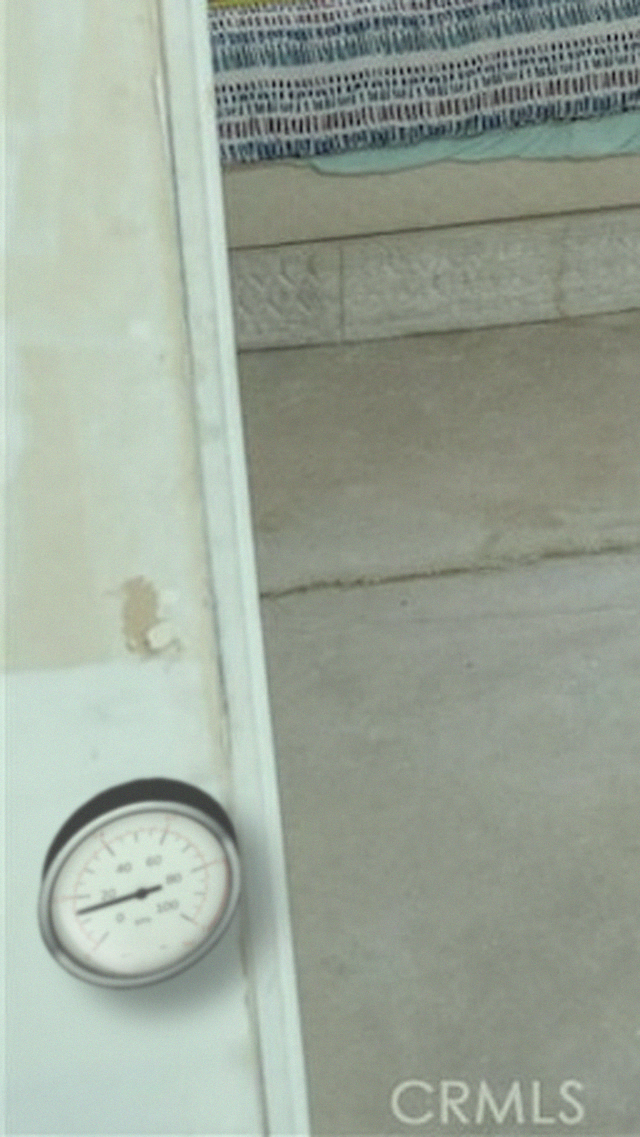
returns 15,kPa
